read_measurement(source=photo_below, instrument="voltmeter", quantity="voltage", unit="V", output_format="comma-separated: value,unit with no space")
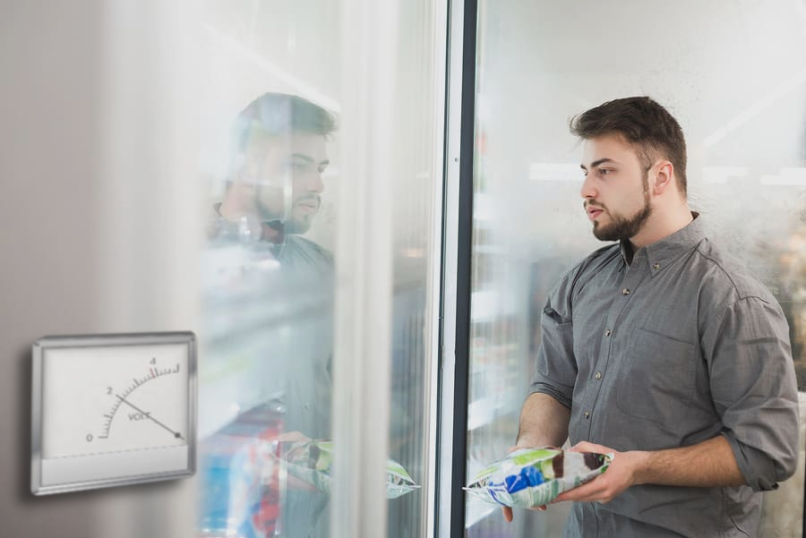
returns 2,V
